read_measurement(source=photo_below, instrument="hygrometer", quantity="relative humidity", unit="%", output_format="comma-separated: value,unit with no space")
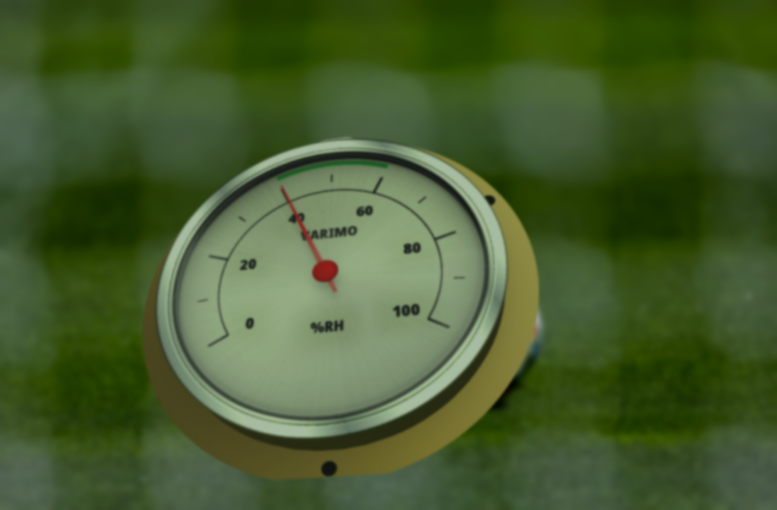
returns 40,%
